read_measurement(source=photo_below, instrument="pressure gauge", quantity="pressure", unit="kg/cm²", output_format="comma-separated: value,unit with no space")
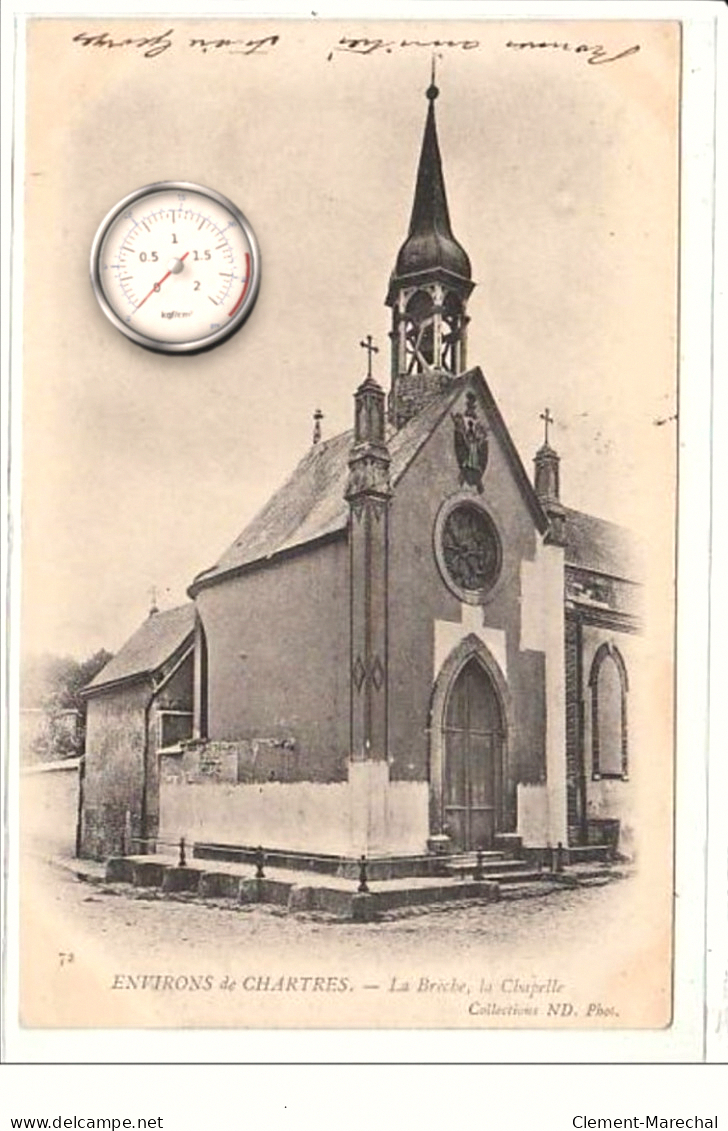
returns 0,kg/cm²
